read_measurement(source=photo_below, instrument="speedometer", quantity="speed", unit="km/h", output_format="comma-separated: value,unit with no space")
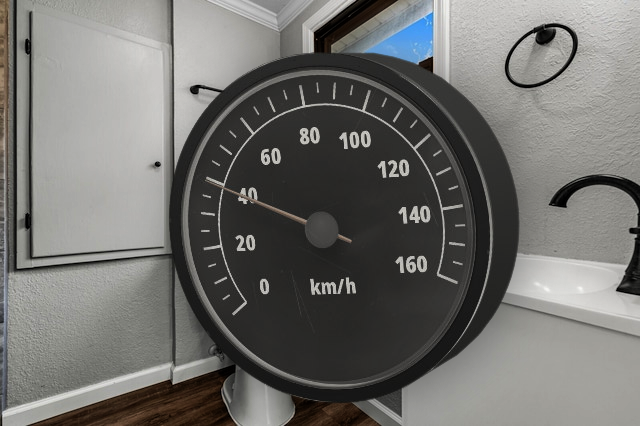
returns 40,km/h
